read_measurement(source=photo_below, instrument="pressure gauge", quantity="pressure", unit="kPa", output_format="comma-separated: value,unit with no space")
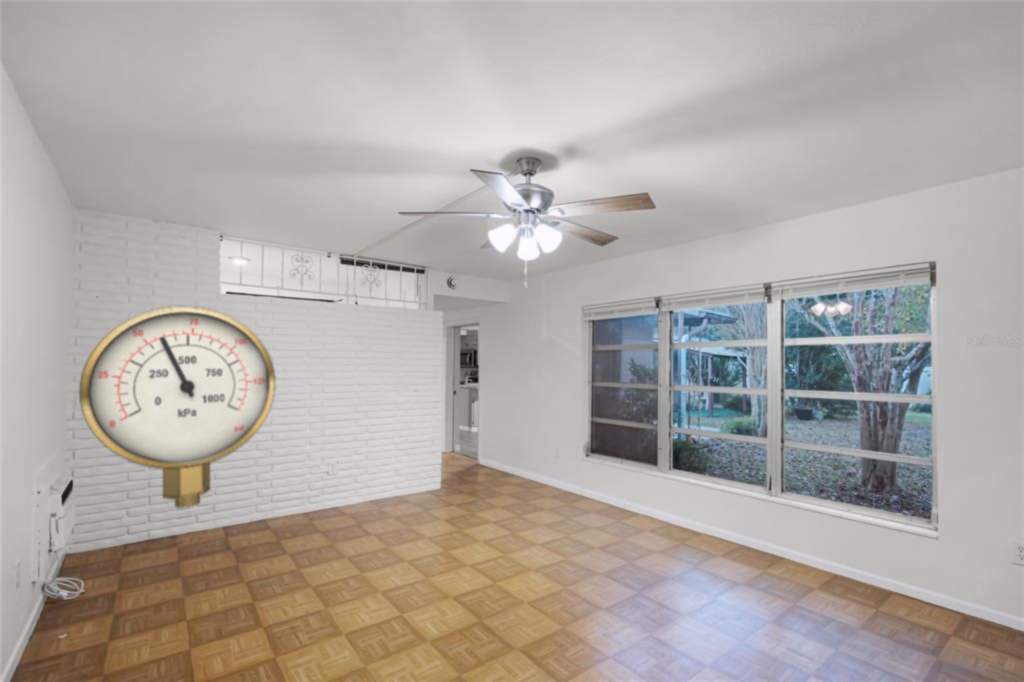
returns 400,kPa
